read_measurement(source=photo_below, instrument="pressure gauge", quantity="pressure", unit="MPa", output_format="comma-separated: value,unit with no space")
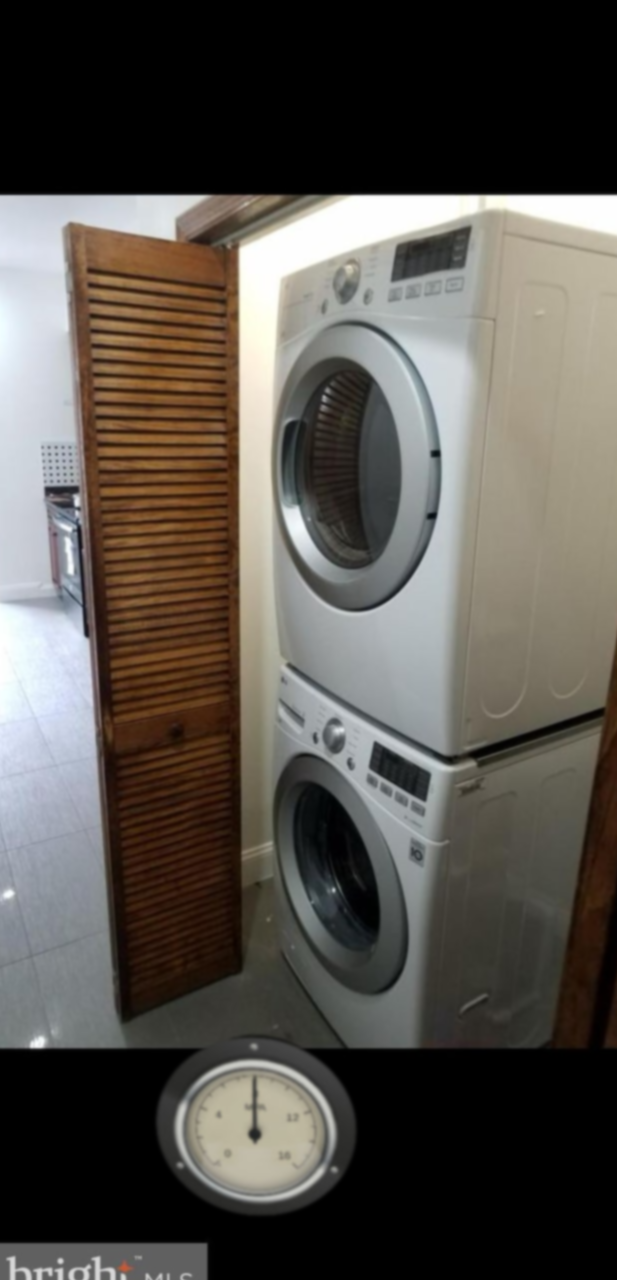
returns 8,MPa
